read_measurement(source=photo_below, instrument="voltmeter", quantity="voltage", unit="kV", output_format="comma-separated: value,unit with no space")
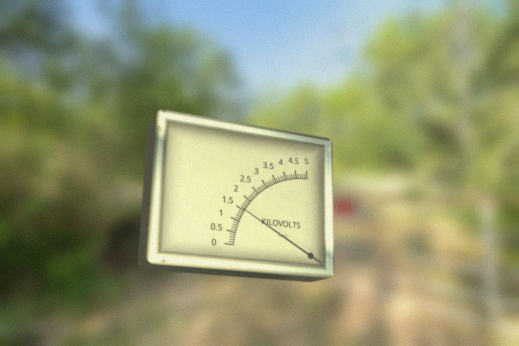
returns 1.5,kV
